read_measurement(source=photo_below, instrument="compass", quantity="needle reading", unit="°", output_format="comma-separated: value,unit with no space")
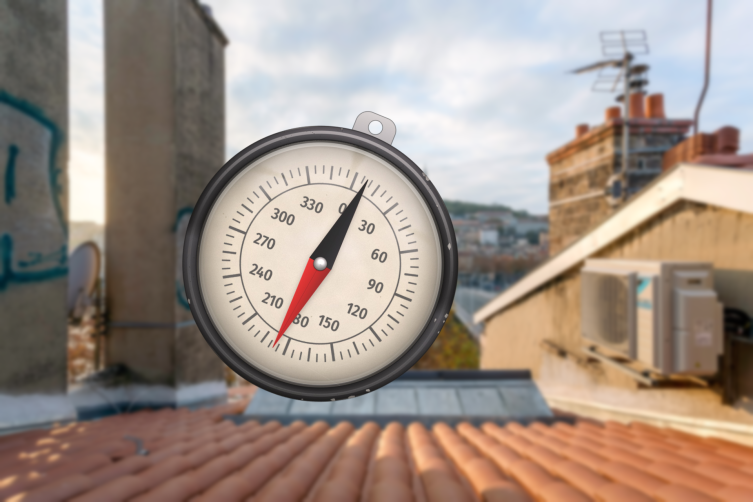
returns 187.5,°
